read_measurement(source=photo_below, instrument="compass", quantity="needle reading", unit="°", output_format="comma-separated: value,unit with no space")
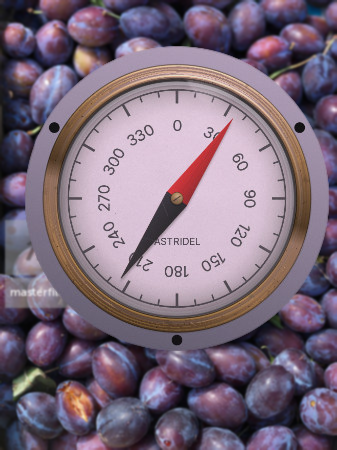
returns 35,°
